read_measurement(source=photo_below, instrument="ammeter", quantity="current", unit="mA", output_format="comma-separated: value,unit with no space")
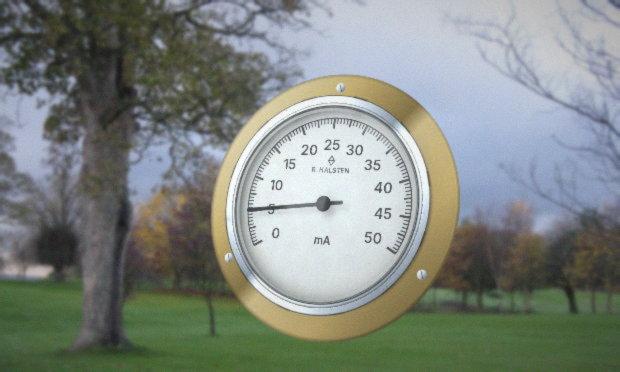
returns 5,mA
